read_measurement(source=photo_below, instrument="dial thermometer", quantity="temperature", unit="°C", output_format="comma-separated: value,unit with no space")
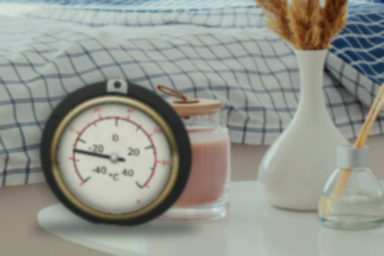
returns -25,°C
